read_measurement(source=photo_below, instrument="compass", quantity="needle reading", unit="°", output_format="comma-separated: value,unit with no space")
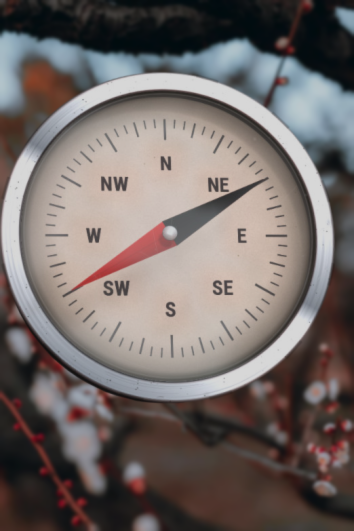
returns 240,°
